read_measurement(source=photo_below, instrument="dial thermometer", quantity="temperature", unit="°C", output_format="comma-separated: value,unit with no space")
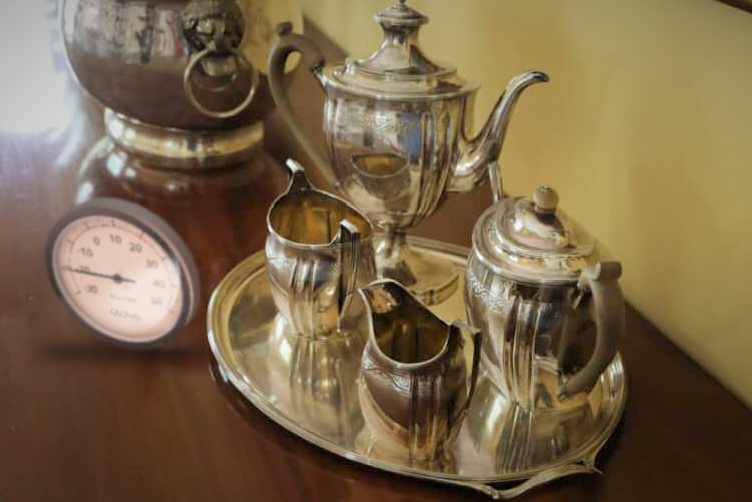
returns -20,°C
